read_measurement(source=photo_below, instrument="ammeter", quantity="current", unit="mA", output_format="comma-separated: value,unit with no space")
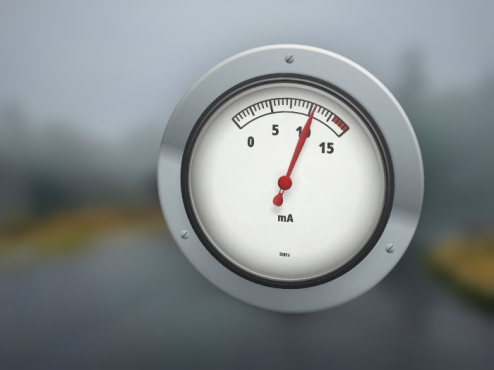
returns 10.5,mA
